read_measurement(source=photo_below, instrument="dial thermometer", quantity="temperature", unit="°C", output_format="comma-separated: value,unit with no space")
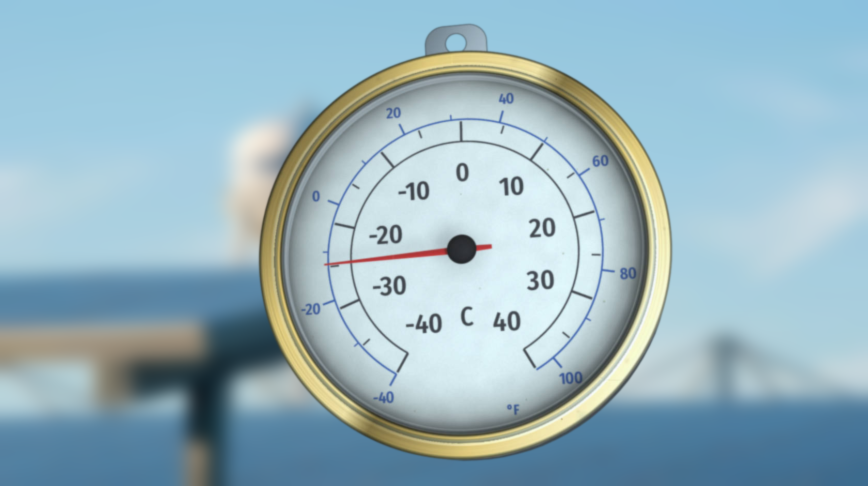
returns -25,°C
